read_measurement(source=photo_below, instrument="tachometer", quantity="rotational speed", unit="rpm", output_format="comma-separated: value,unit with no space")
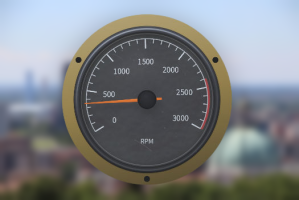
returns 350,rpm
